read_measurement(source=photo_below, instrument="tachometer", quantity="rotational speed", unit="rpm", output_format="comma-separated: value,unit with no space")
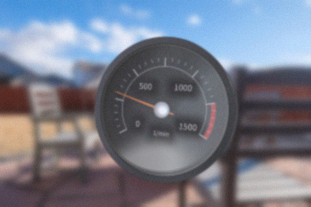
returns 300,rpm
